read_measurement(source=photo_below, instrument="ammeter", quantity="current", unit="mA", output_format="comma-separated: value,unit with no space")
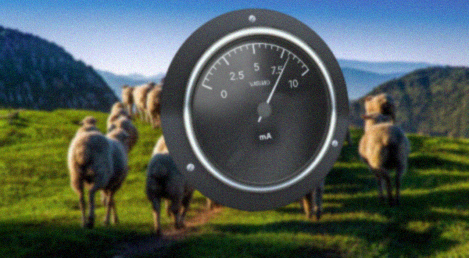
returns 8,mA
